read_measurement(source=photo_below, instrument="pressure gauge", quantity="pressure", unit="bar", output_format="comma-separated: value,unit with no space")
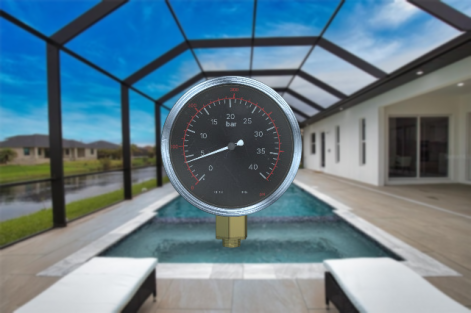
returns 4,bar
